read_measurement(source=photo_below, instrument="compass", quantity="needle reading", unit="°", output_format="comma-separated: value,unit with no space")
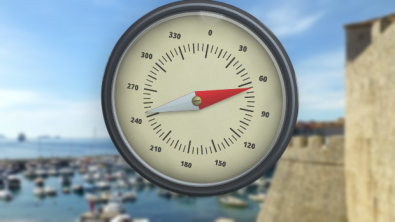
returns 65,°
